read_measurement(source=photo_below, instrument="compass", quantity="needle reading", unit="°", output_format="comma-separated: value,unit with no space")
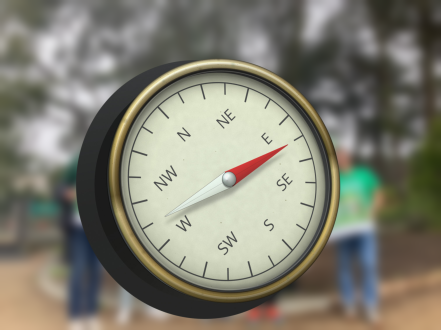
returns 105,°
